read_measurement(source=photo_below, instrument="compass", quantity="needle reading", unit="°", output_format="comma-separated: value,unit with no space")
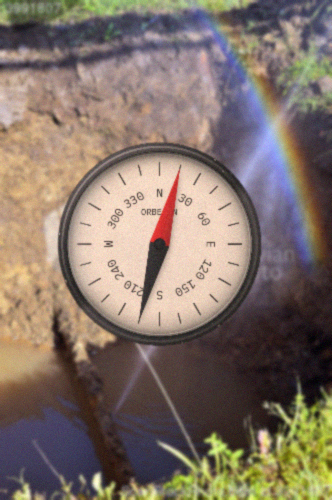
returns 15,°
